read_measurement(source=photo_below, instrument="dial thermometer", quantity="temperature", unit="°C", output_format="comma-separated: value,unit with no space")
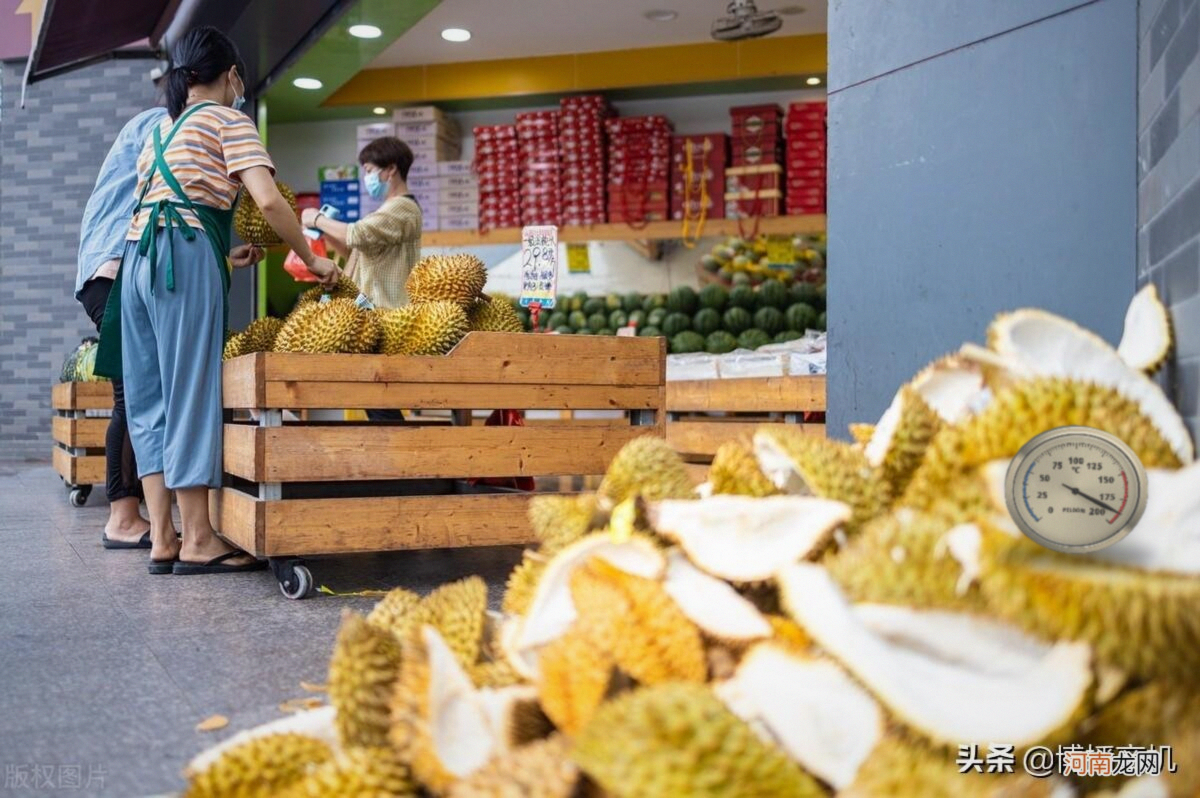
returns 187.5,°C
